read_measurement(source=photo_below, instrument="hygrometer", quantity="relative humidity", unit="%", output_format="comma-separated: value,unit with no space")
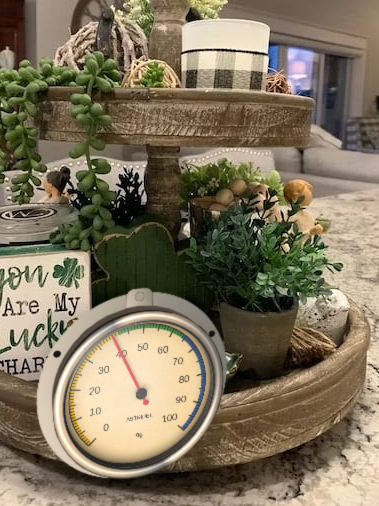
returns 40,%
